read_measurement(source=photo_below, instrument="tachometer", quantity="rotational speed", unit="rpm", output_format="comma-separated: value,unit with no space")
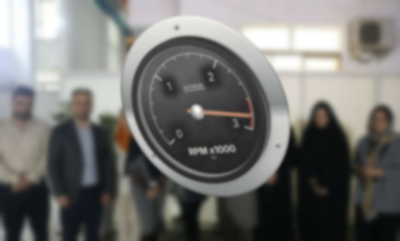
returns 2800,rpm
